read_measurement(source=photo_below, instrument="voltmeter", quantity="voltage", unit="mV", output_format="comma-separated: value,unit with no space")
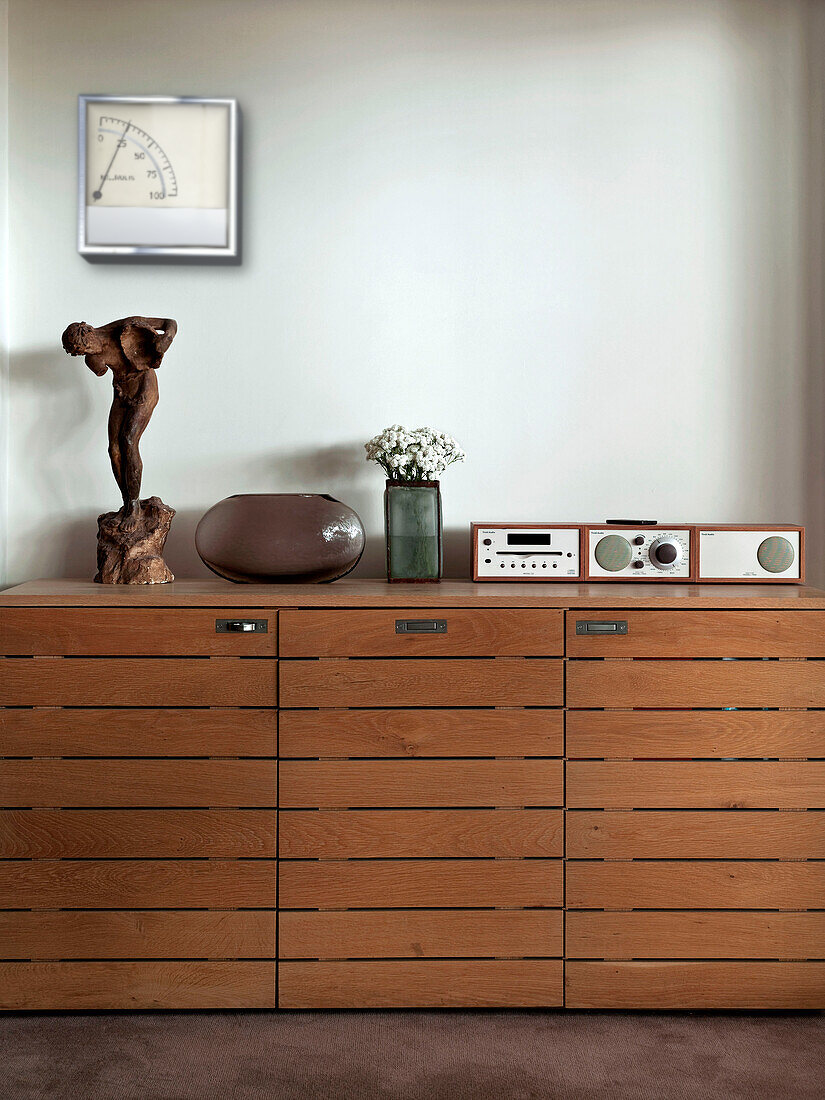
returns 25,mV
